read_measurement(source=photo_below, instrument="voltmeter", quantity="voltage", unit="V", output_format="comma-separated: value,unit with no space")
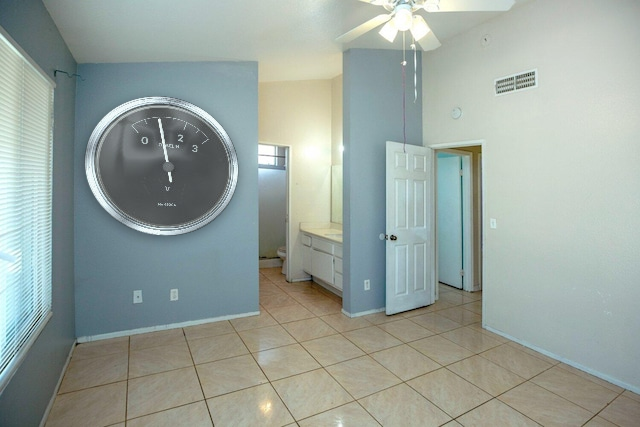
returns 1,V
